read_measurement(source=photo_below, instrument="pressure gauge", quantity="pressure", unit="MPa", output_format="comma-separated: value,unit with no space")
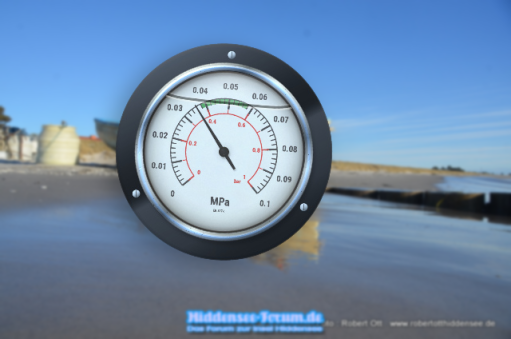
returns 0.036,MPa
